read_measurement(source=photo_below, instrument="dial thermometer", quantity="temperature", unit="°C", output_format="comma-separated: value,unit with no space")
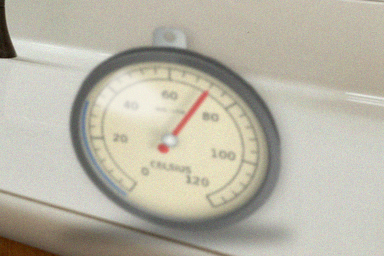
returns 72,°C
